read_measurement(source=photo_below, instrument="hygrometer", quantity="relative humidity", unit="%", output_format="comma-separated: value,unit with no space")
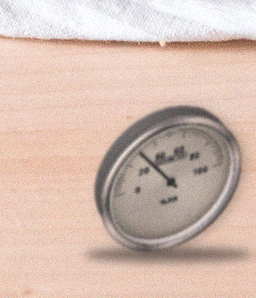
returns 30,%
